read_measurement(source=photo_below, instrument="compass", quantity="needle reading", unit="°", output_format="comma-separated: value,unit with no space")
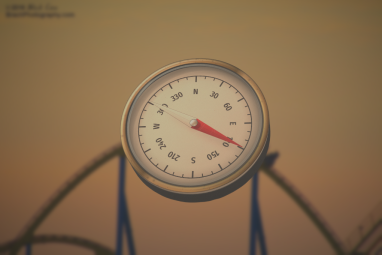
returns 120,°
